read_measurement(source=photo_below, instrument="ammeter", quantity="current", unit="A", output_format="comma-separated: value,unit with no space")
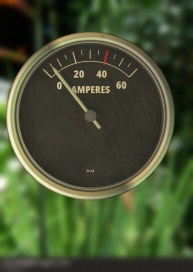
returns 5,A
